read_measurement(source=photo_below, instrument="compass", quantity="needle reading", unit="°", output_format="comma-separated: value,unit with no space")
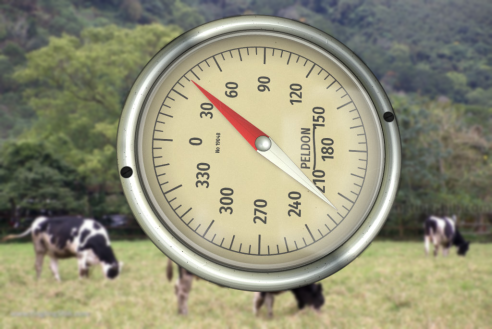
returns 40,°
